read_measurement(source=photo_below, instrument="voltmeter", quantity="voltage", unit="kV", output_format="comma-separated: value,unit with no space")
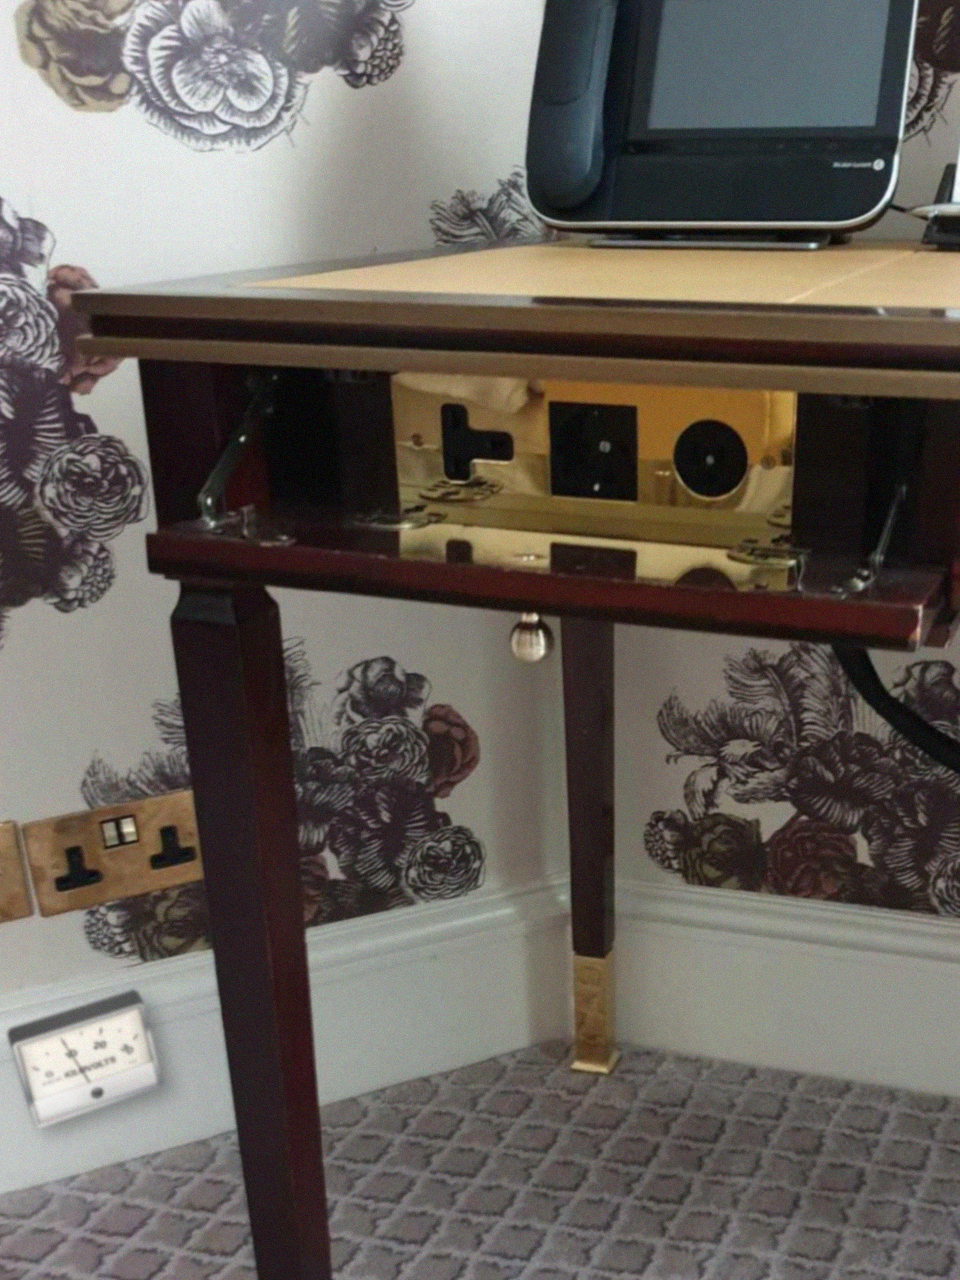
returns 10,kV
